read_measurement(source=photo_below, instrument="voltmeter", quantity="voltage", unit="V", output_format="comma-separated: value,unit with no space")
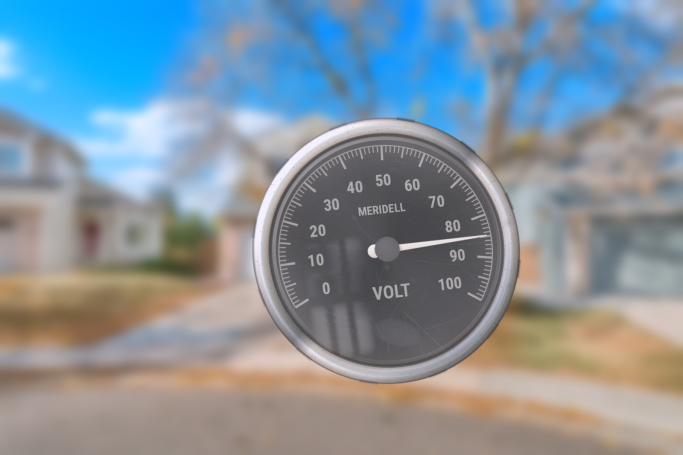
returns 85,V
